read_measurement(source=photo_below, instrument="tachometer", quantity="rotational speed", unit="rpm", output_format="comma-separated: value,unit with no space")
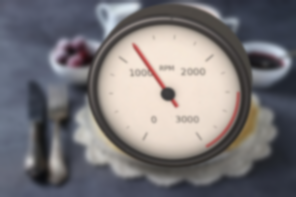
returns 1200,rpm
